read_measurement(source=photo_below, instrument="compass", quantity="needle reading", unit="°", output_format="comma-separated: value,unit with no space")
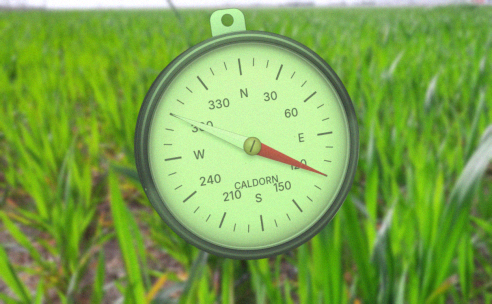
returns 120,°
